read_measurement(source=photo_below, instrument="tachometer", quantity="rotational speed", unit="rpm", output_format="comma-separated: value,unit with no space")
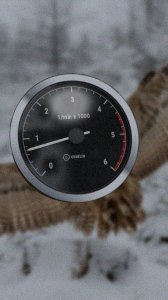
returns 700,rpm
